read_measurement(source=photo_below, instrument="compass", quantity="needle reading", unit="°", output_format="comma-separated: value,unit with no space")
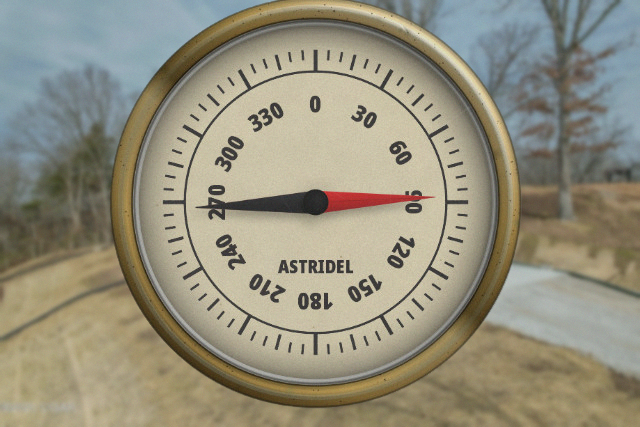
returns 87.5,°
